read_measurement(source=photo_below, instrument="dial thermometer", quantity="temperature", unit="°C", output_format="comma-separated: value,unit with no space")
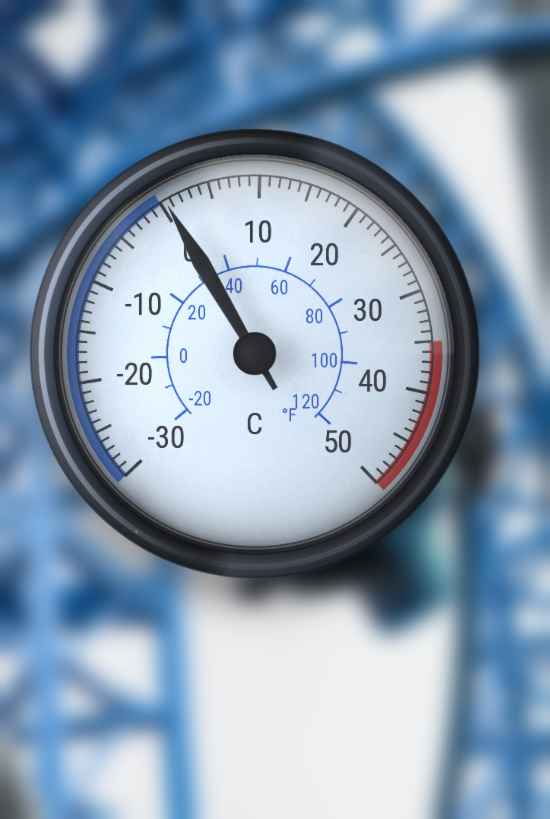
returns 0.5,°C
